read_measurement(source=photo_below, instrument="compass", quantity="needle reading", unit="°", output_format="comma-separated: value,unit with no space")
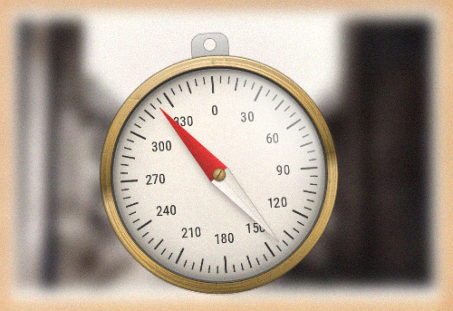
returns 322.5,°
